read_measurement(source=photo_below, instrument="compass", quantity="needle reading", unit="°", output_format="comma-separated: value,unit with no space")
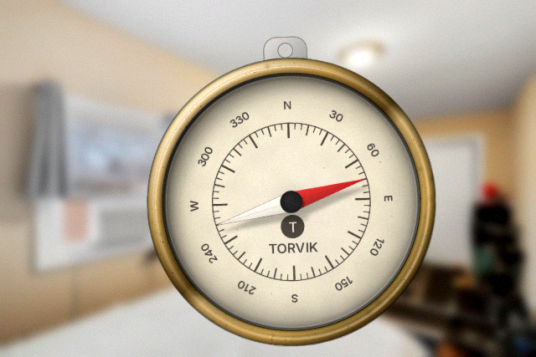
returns 75,°
